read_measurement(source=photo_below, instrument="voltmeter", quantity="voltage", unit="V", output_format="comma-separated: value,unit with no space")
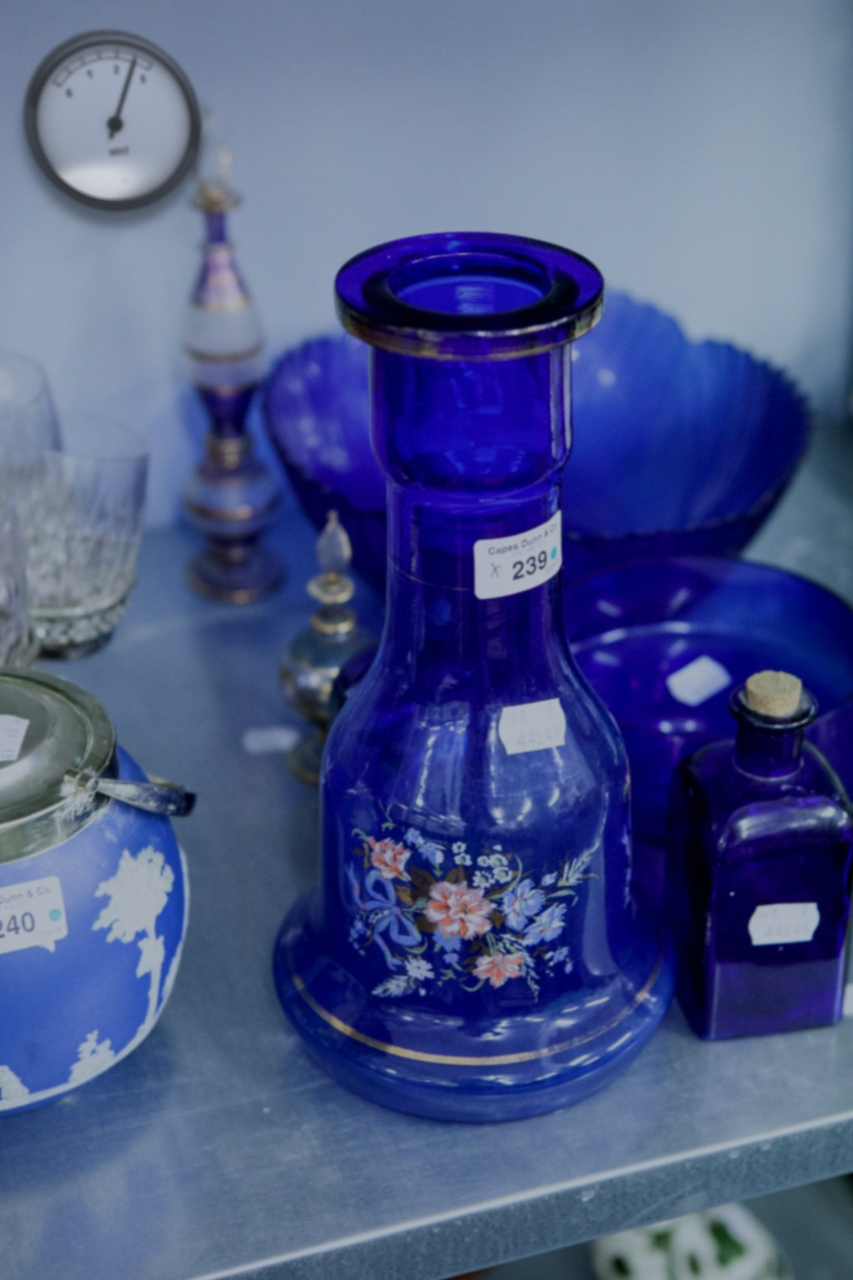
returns 2.5,V
